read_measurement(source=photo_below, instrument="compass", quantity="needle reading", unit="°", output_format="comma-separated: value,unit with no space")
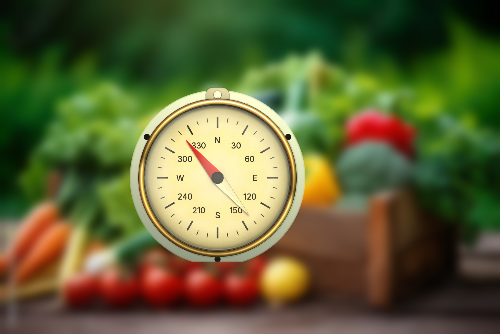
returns 320,°
